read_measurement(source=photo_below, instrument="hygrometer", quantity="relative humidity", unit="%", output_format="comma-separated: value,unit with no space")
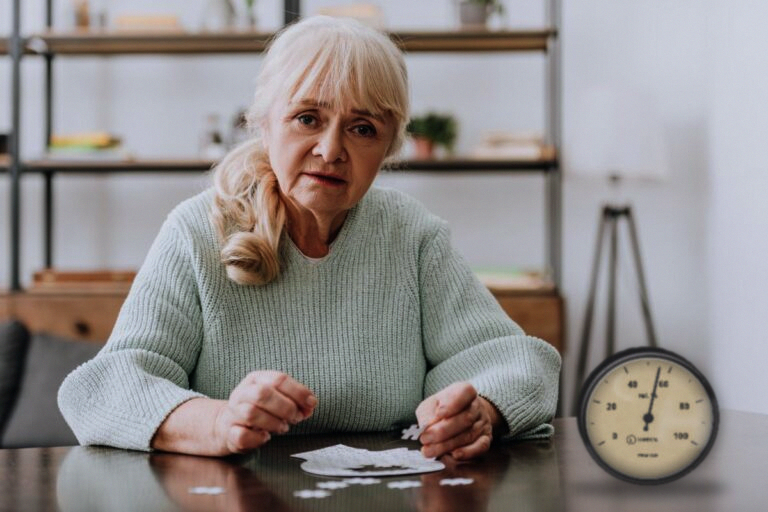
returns 55,%
